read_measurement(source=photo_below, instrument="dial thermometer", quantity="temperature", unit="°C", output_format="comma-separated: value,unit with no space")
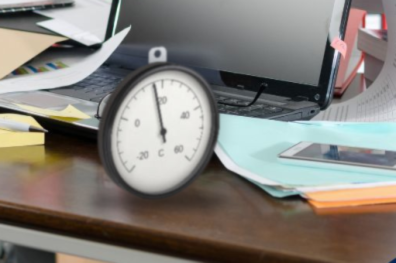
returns 16,°C
